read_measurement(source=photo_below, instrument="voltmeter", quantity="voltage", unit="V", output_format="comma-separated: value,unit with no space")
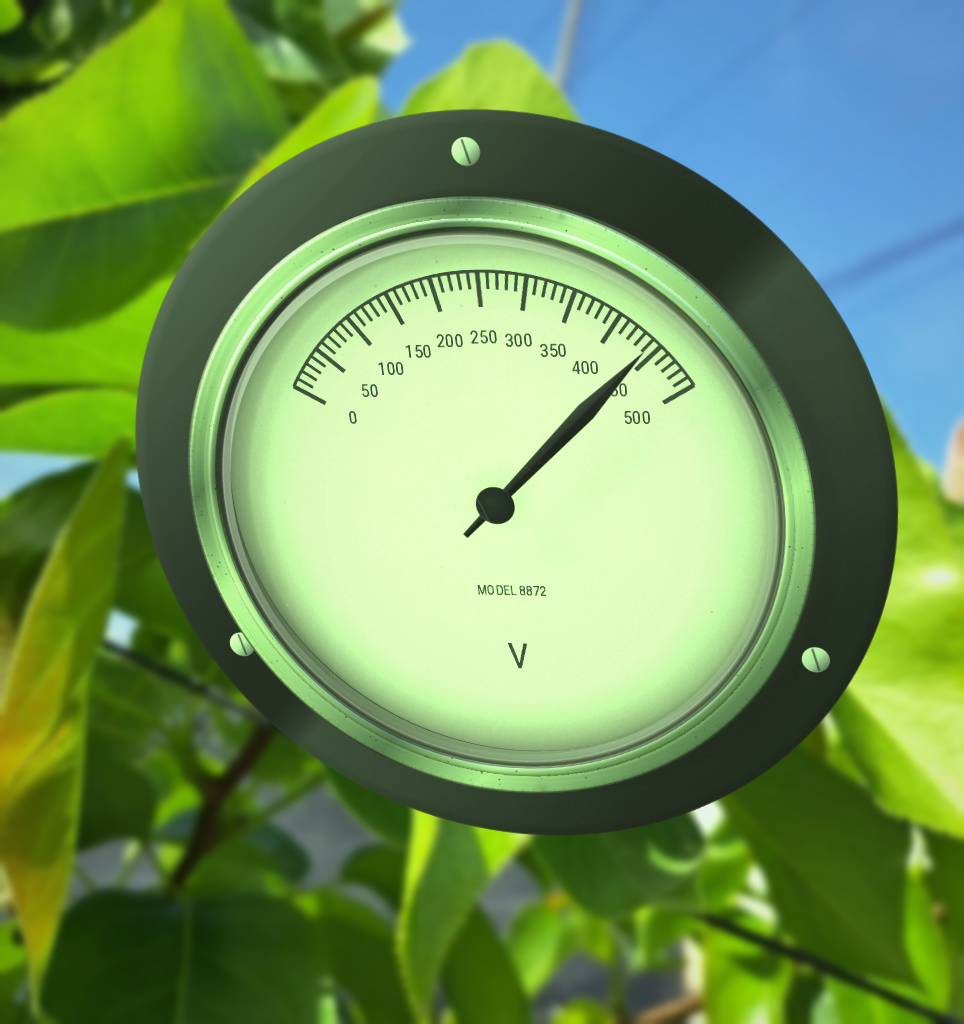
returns 440,V
